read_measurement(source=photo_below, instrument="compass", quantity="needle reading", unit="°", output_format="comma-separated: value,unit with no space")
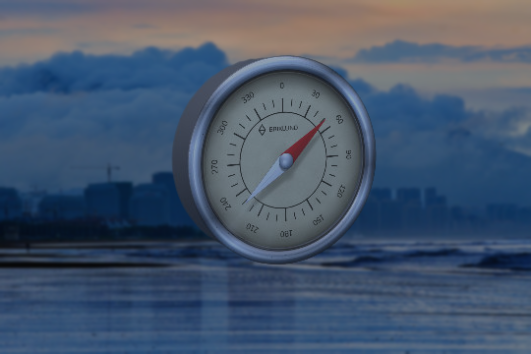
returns 50,°
